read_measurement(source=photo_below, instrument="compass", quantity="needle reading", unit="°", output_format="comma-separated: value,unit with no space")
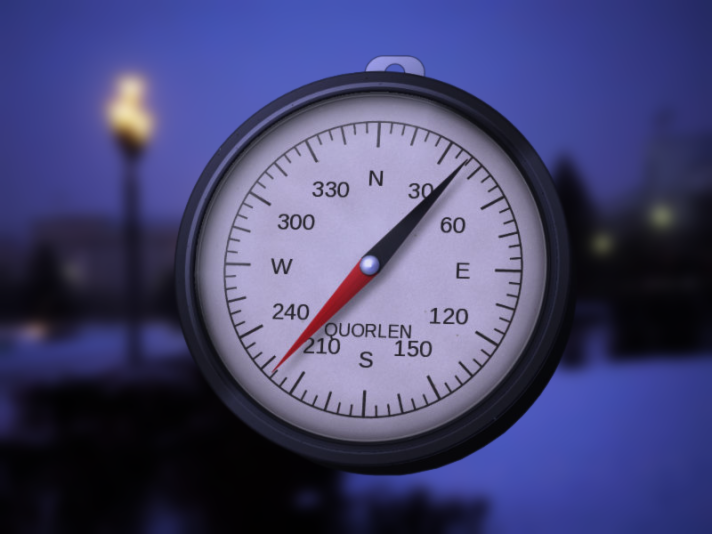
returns 220,°
